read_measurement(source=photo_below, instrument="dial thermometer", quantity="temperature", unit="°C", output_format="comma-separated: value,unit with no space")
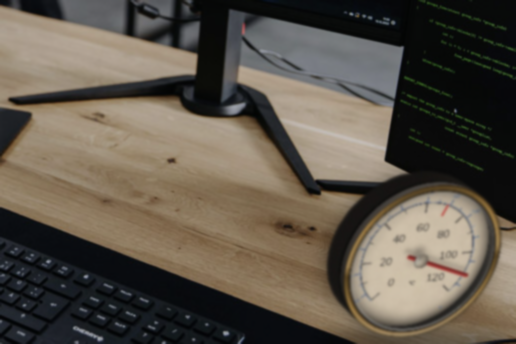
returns 110,°C
